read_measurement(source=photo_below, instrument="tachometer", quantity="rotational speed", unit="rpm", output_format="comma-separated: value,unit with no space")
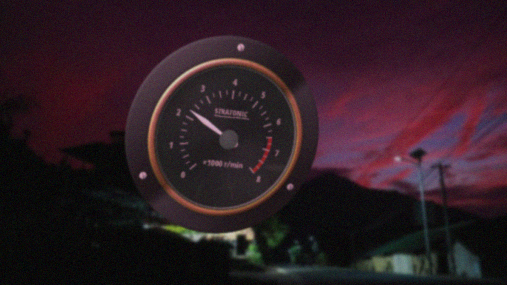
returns 2250,rpm
